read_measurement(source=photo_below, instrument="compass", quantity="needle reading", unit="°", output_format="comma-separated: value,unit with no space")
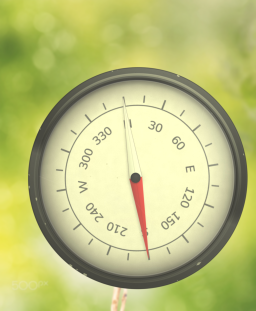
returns 180,°
